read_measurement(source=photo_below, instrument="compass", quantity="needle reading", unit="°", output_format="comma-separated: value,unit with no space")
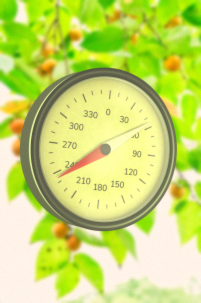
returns 235,°
